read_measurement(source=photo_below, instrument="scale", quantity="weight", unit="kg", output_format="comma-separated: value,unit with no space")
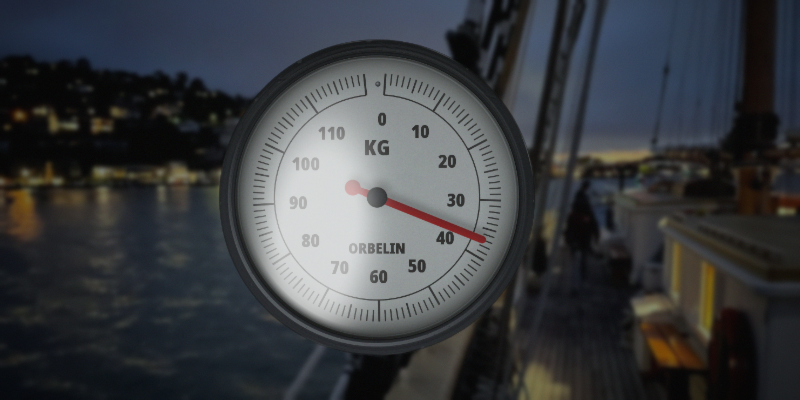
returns 37,kg
